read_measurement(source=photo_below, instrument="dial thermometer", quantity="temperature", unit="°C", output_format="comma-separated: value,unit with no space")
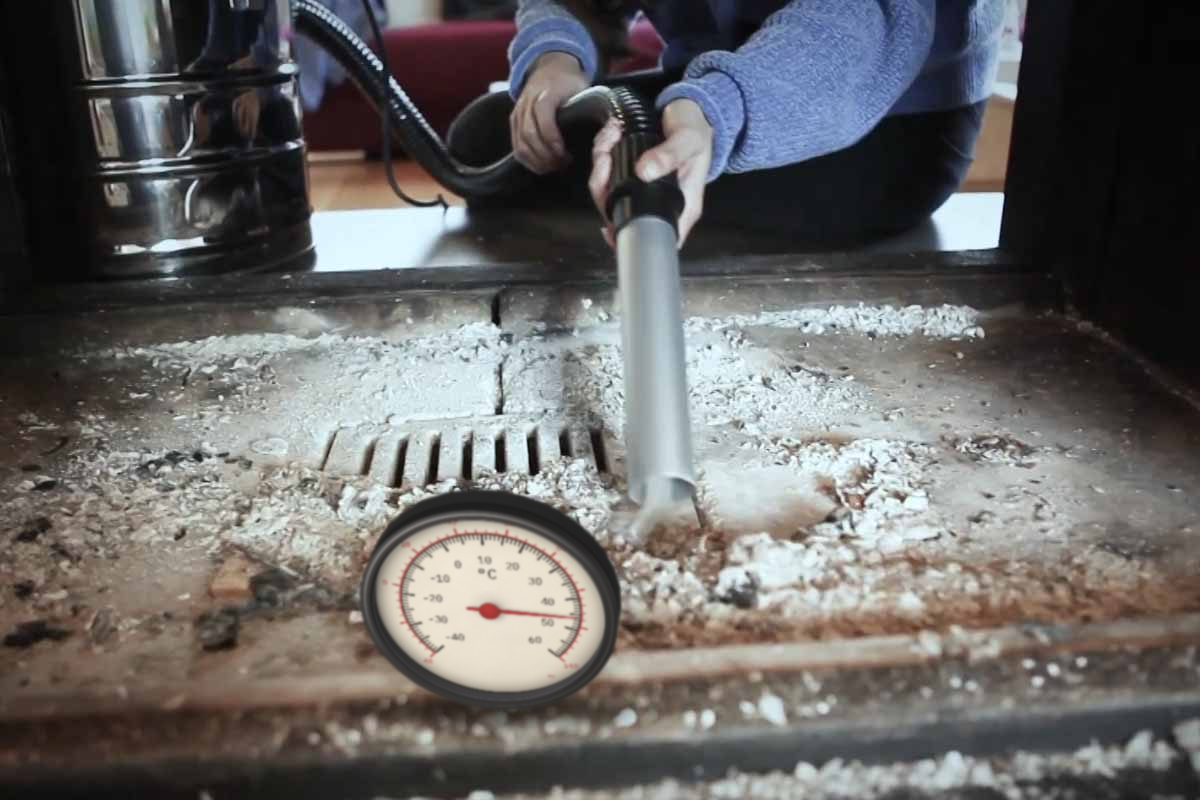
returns 45,°C
